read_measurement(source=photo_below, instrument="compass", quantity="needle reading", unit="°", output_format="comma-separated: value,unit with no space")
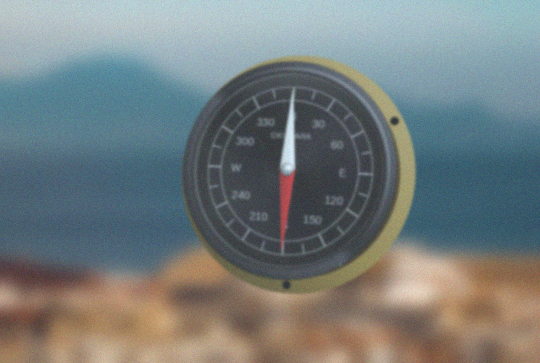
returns 180,°
